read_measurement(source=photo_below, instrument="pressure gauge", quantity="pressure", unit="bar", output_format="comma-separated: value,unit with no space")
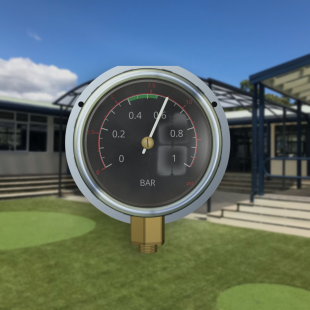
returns 0.6,bar
